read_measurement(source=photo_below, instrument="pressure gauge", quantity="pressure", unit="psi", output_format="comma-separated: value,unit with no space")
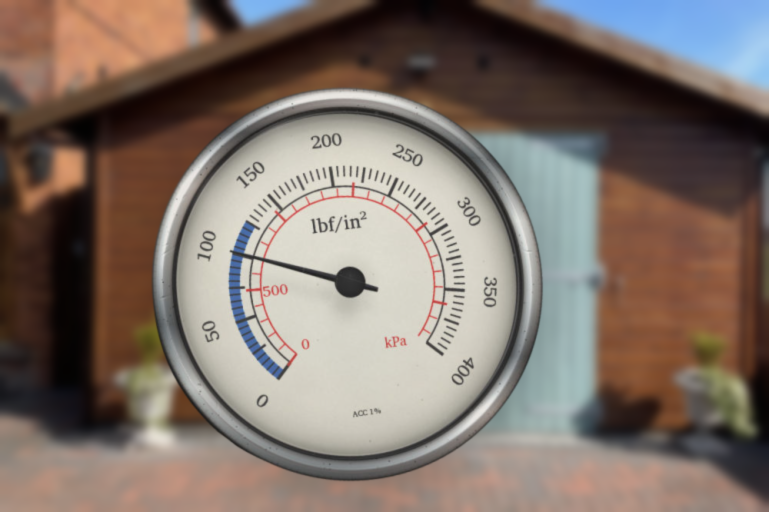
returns 100,psi
